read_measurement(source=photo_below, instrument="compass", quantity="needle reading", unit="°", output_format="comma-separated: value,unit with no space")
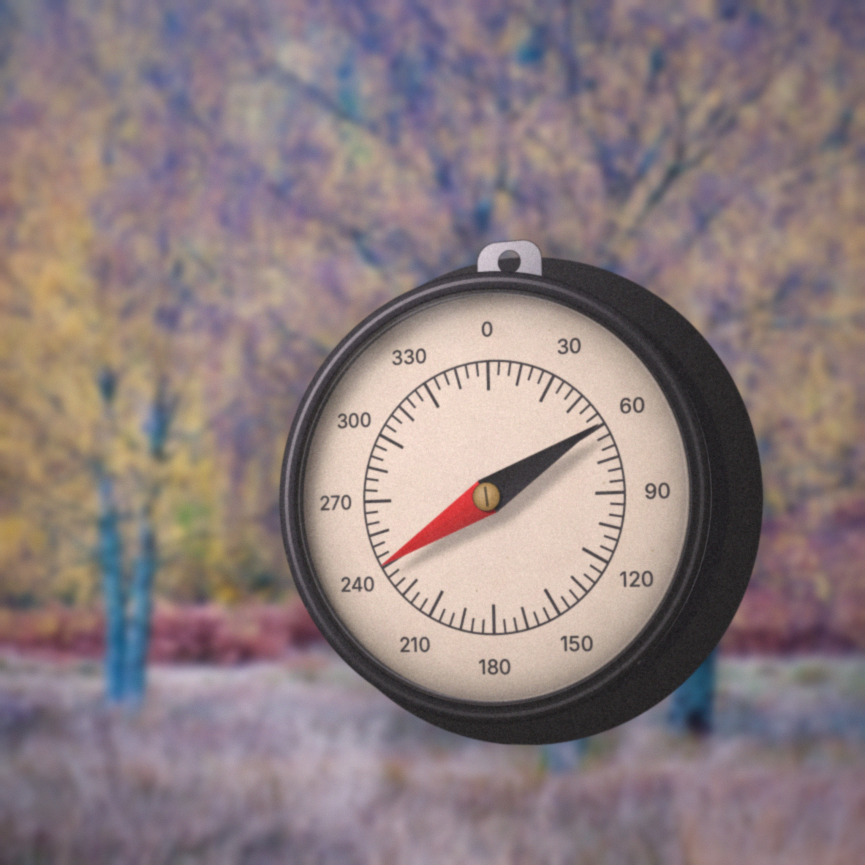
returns 240,°
